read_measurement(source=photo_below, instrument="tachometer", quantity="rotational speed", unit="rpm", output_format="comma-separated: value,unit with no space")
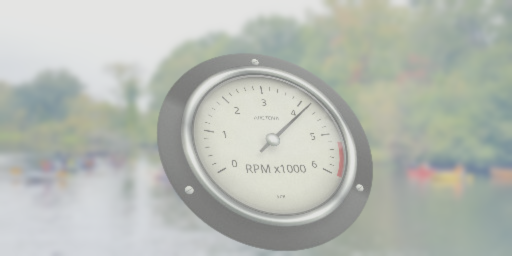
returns 4200,rpm
